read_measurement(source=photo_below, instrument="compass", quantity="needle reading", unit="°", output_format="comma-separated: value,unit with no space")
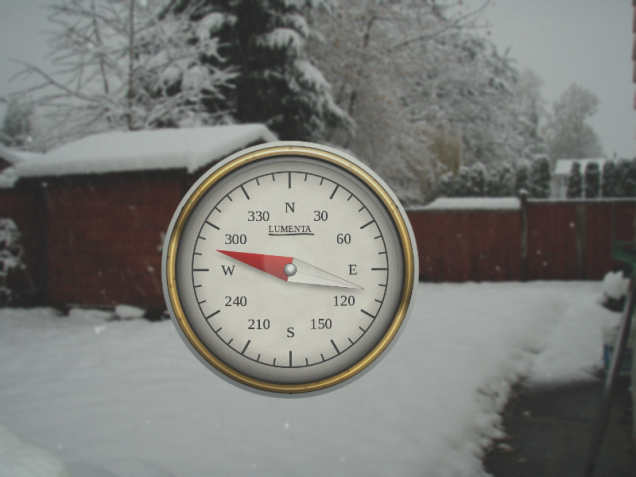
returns 285,°
